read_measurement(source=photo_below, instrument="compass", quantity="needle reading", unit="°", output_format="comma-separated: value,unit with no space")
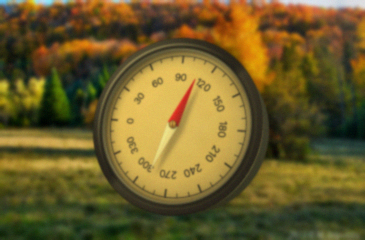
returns 110,°
